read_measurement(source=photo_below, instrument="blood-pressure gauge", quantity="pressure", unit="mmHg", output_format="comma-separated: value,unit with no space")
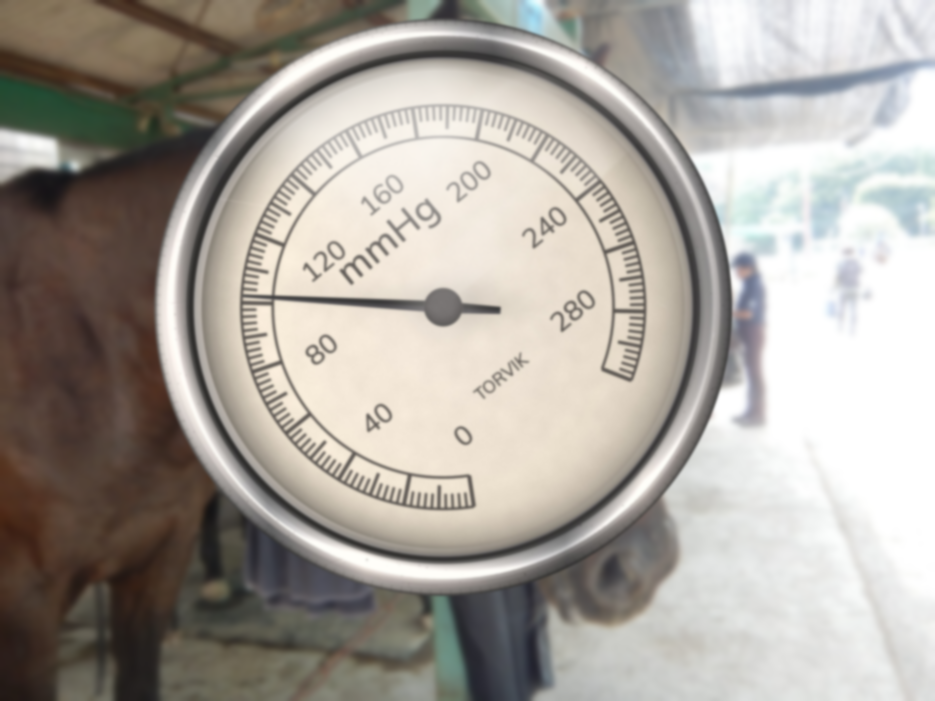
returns 102,mmHg
